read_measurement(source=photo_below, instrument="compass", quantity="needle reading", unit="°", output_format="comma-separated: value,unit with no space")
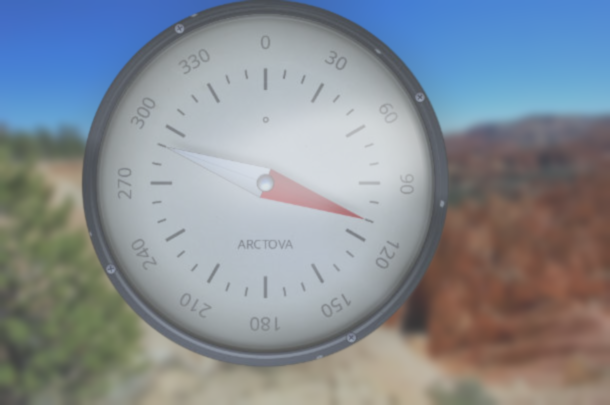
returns 110,°
